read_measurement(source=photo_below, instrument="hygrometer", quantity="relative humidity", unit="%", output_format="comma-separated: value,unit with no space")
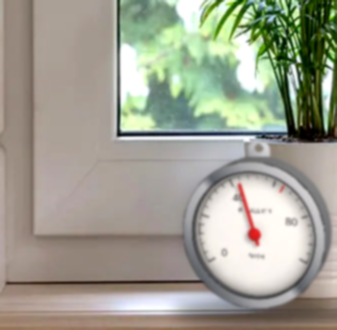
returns 44,%
